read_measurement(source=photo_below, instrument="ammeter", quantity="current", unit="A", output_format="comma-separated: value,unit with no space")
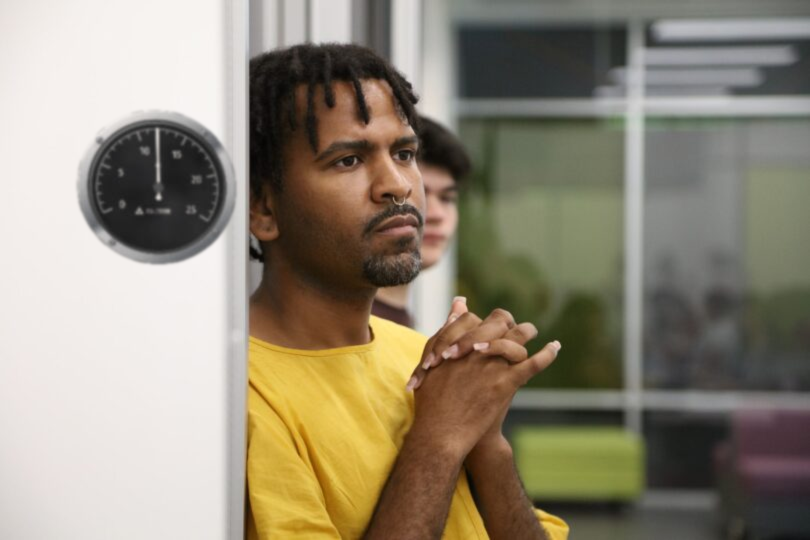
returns 12,A
